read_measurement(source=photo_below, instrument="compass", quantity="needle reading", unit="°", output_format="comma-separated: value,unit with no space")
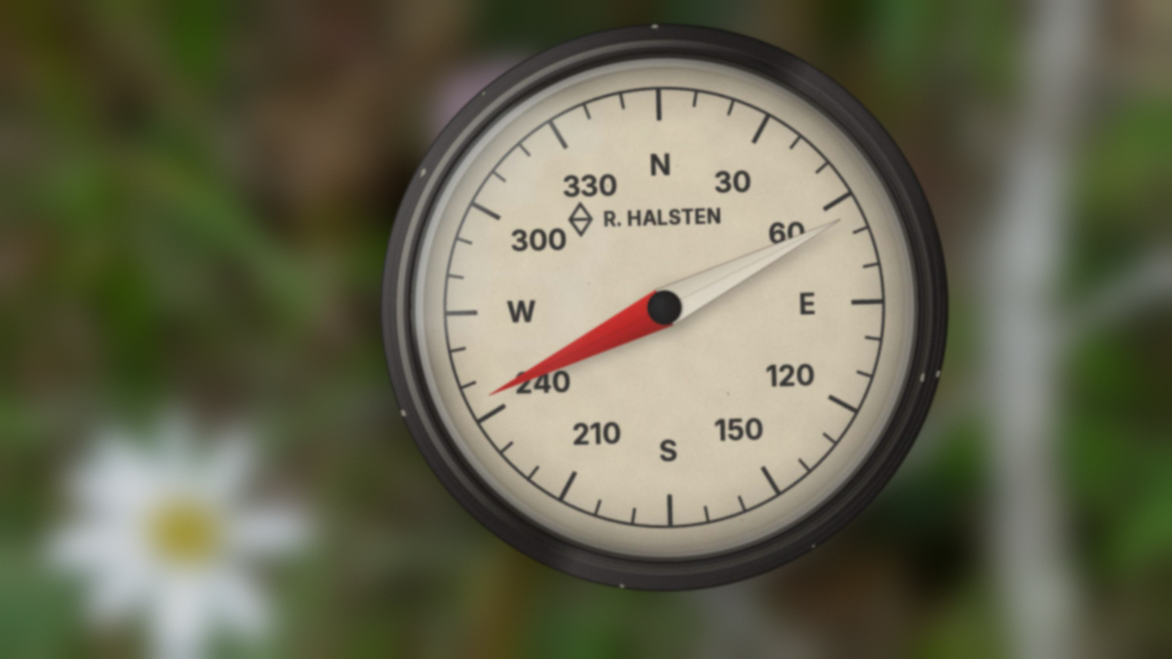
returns 245,°
